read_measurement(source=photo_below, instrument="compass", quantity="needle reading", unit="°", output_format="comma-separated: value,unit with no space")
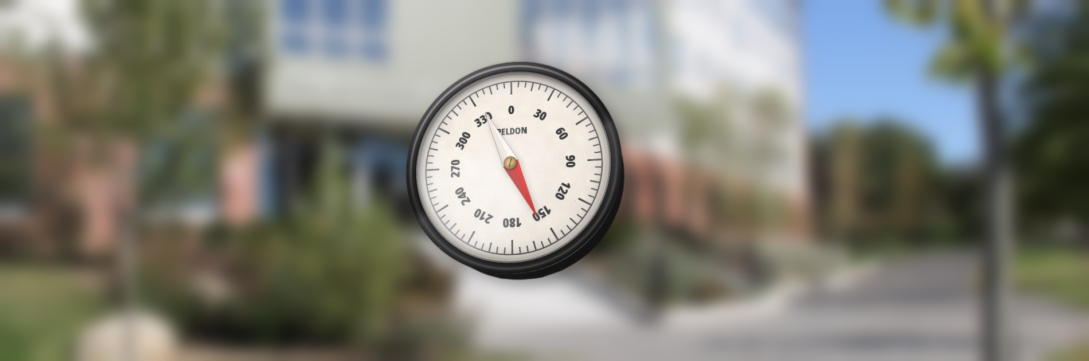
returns 155,°
